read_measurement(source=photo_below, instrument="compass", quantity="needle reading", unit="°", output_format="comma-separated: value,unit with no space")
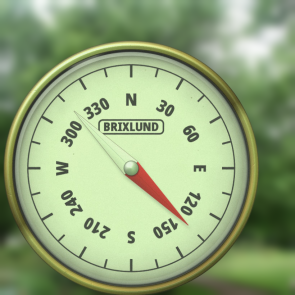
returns 135,°
